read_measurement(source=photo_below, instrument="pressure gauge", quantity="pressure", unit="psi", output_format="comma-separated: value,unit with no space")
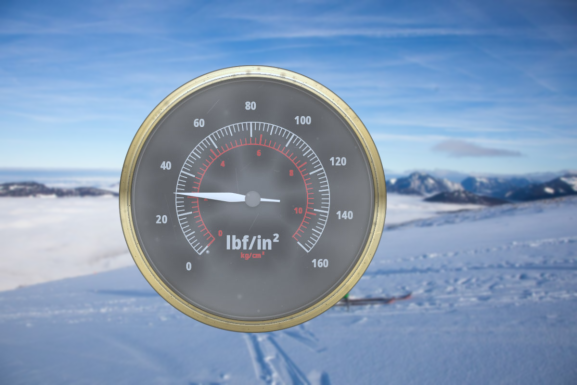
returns 30,psi
